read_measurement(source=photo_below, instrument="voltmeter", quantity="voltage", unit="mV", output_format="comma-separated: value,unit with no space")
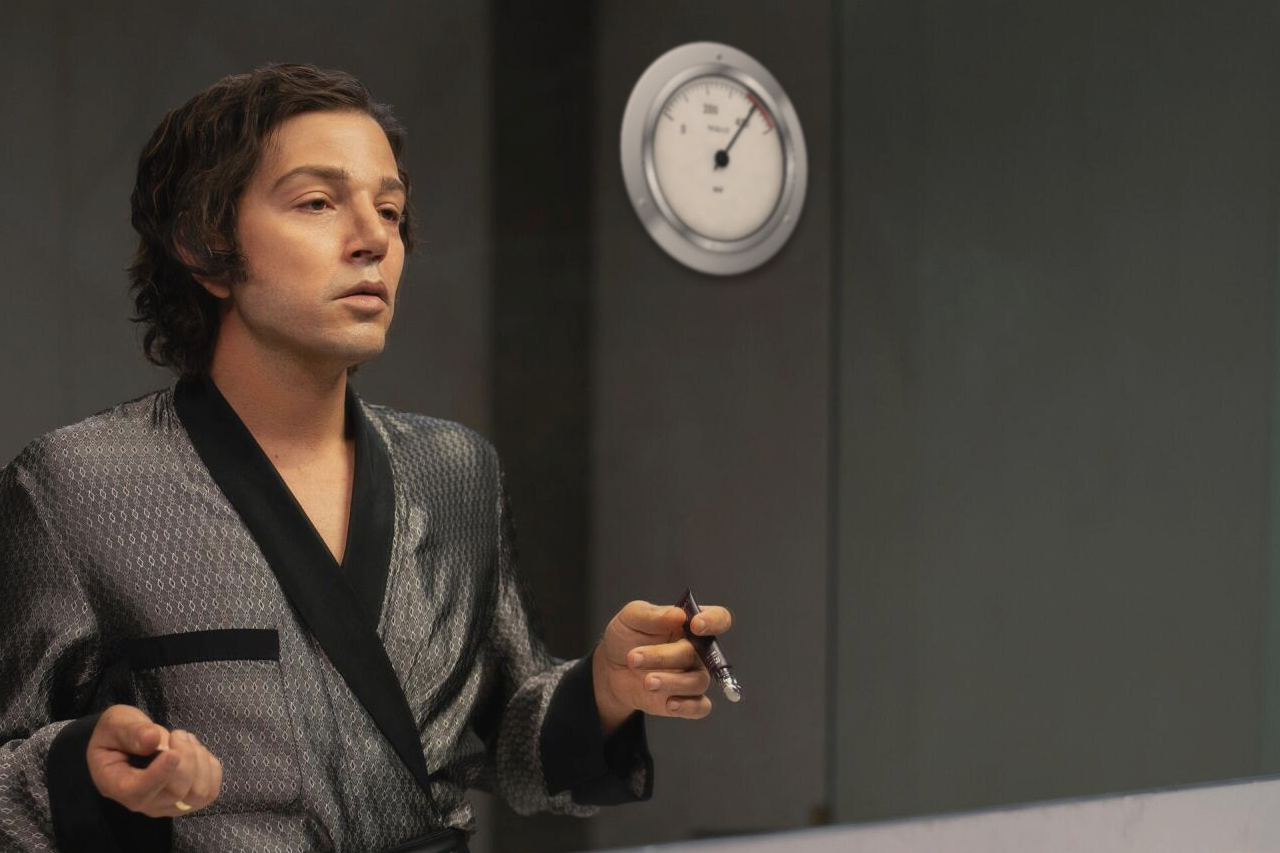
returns 400,mV
